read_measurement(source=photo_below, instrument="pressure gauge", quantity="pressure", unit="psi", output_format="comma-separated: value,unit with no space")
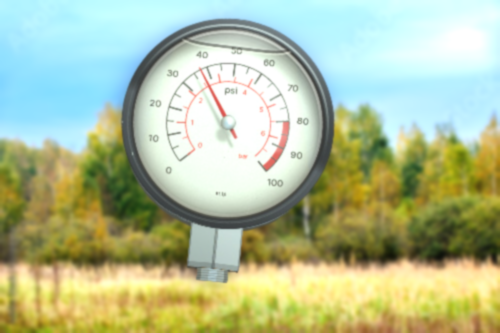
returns 37.5,psi
